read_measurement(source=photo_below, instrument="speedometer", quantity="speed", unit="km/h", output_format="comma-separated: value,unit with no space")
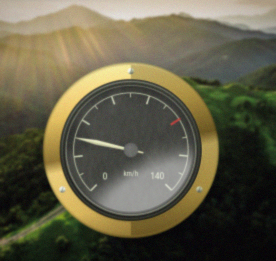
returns 30,km/h
